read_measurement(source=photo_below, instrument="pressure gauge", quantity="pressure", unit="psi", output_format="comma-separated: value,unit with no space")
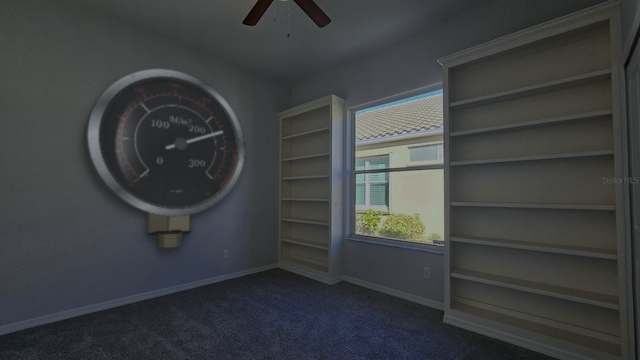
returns 225,psi
